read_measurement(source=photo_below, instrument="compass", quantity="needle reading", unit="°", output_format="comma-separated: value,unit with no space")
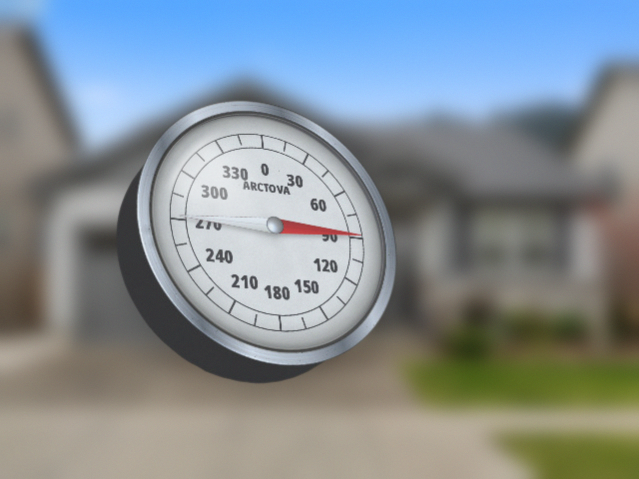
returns 90,°
